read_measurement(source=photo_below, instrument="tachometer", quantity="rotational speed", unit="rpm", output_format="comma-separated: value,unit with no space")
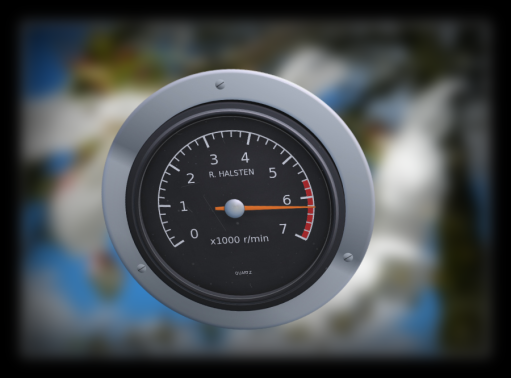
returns 6200,rpm
